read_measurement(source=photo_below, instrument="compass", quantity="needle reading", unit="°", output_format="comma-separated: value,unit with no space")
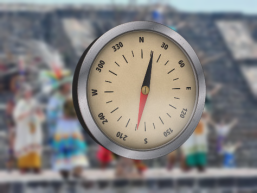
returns 195,°
